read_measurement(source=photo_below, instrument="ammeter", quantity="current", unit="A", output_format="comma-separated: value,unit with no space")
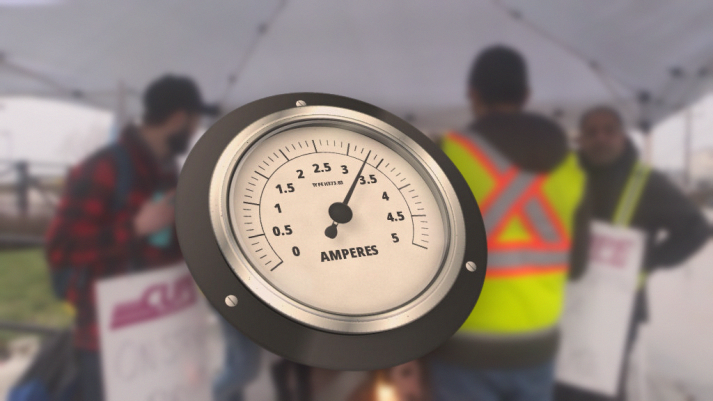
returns 3.3,A
